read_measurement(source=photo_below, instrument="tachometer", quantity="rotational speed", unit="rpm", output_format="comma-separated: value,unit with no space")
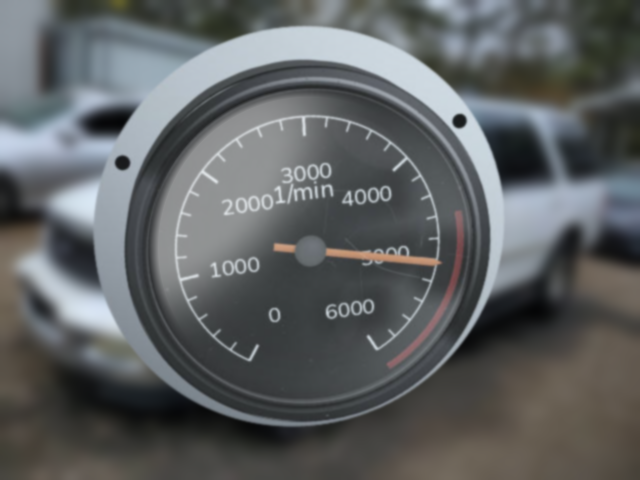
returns 5000,rpm
